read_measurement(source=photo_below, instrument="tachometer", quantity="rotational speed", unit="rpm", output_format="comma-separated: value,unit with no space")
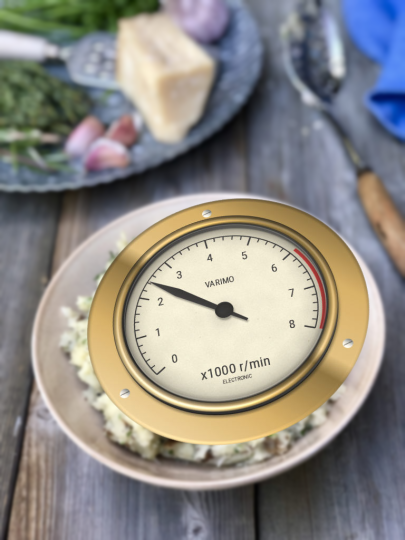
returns 2400,rpm
